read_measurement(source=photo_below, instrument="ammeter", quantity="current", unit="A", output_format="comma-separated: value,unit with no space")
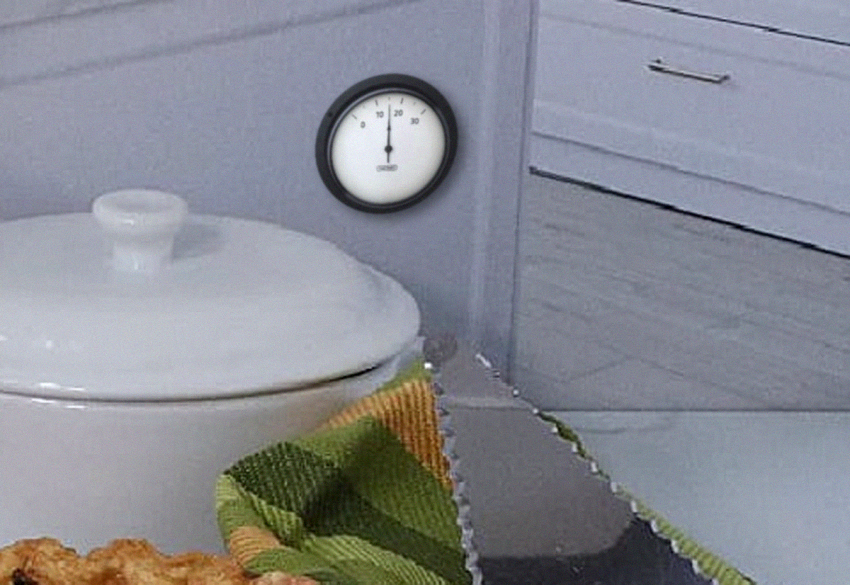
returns 15,A
